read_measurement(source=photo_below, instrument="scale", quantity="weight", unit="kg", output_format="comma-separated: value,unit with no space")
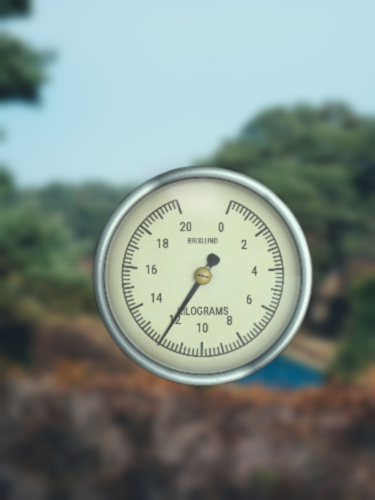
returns 12,kg
